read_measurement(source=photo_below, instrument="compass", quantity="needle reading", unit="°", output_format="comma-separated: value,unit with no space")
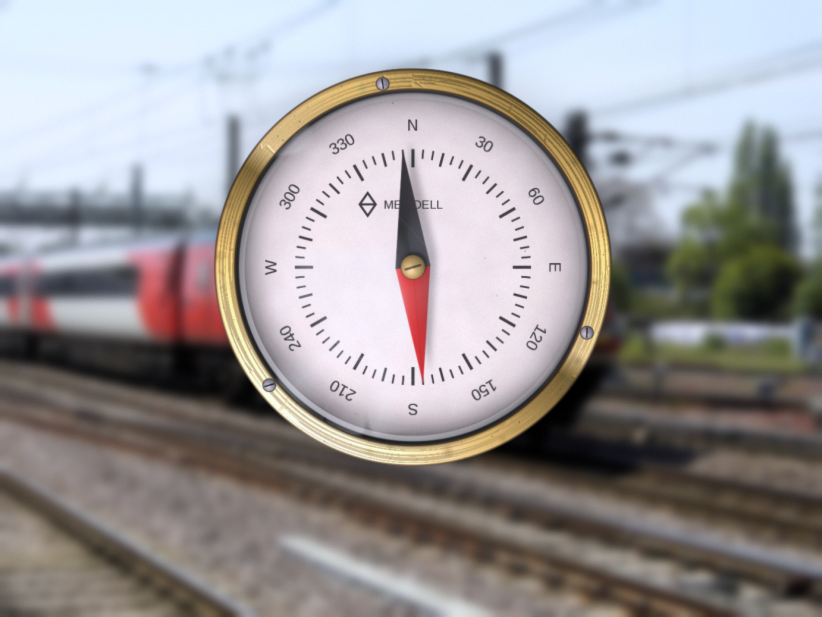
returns 175,°
